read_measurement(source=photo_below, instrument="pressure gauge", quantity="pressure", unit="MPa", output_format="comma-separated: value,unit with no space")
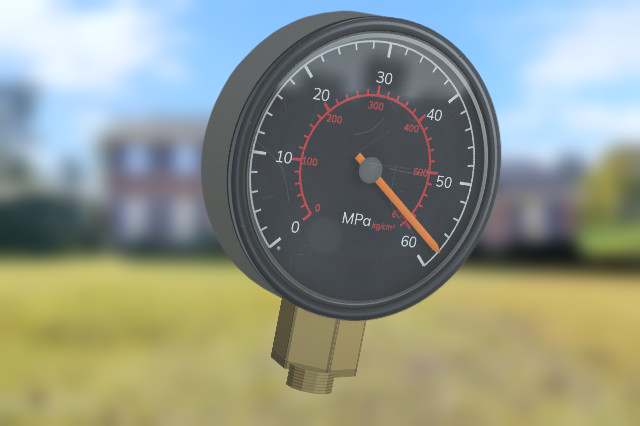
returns 58,MPa
